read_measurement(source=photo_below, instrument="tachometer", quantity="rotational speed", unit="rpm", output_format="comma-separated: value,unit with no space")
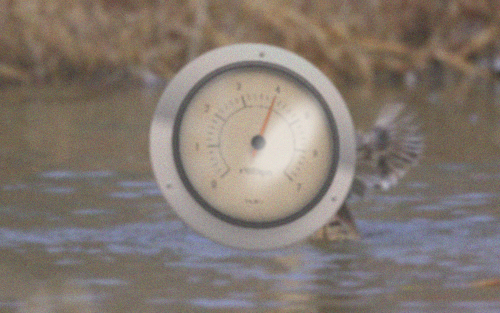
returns 4000,rpm
